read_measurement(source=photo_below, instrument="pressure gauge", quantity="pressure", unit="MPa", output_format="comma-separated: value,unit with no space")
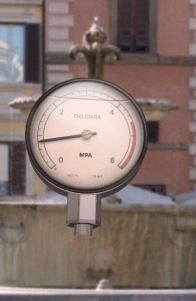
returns 0.8,MPa
